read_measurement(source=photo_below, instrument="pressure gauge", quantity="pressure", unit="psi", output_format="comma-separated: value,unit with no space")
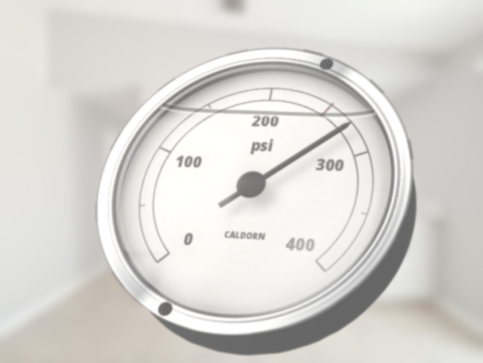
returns 275,psi
